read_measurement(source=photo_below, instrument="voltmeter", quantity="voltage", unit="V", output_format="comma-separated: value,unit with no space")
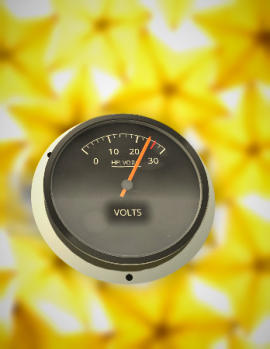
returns 24,V
